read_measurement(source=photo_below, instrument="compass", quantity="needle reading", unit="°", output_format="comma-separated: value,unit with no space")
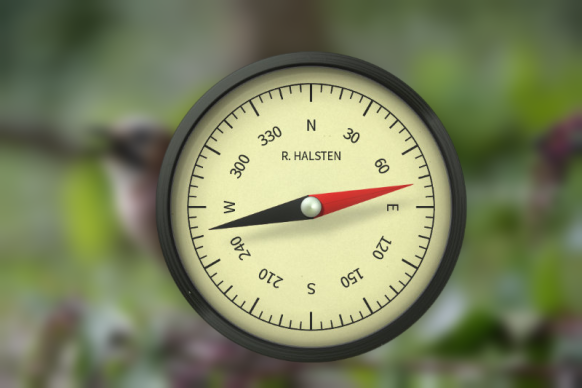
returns 77.5,°
